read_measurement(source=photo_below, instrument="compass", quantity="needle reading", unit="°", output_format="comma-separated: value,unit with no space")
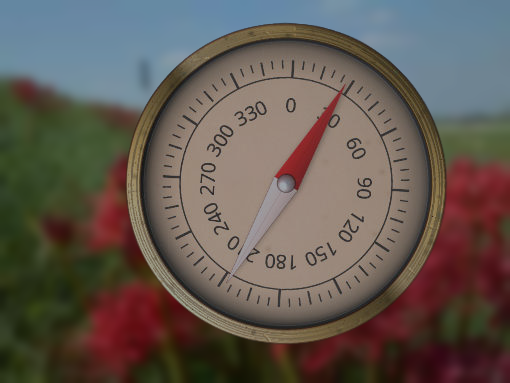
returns 27.5,°
